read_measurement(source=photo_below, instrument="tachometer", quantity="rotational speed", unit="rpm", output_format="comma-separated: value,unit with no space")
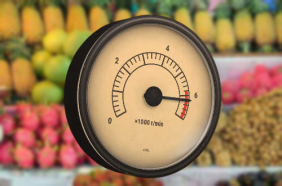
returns 6200,rpm
